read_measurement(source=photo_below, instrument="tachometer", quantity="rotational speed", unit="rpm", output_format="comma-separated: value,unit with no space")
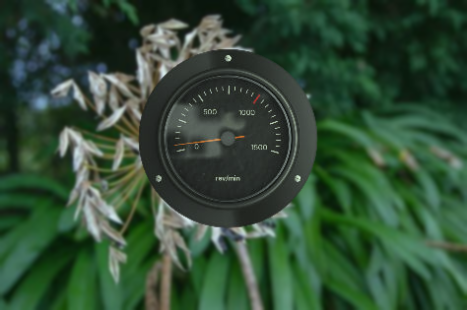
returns 50,rpm
